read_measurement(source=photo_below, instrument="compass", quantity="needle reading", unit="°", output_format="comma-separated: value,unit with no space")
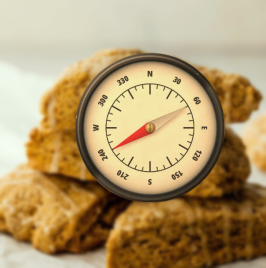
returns 240,°
